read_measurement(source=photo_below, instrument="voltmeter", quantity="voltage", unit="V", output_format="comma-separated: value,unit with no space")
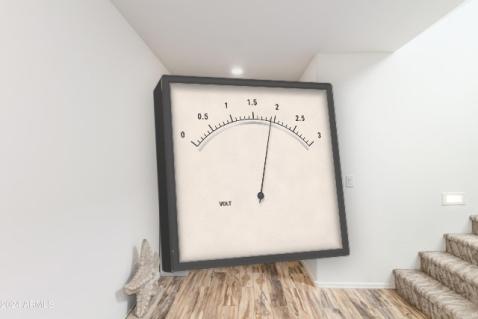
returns 1.9,V
